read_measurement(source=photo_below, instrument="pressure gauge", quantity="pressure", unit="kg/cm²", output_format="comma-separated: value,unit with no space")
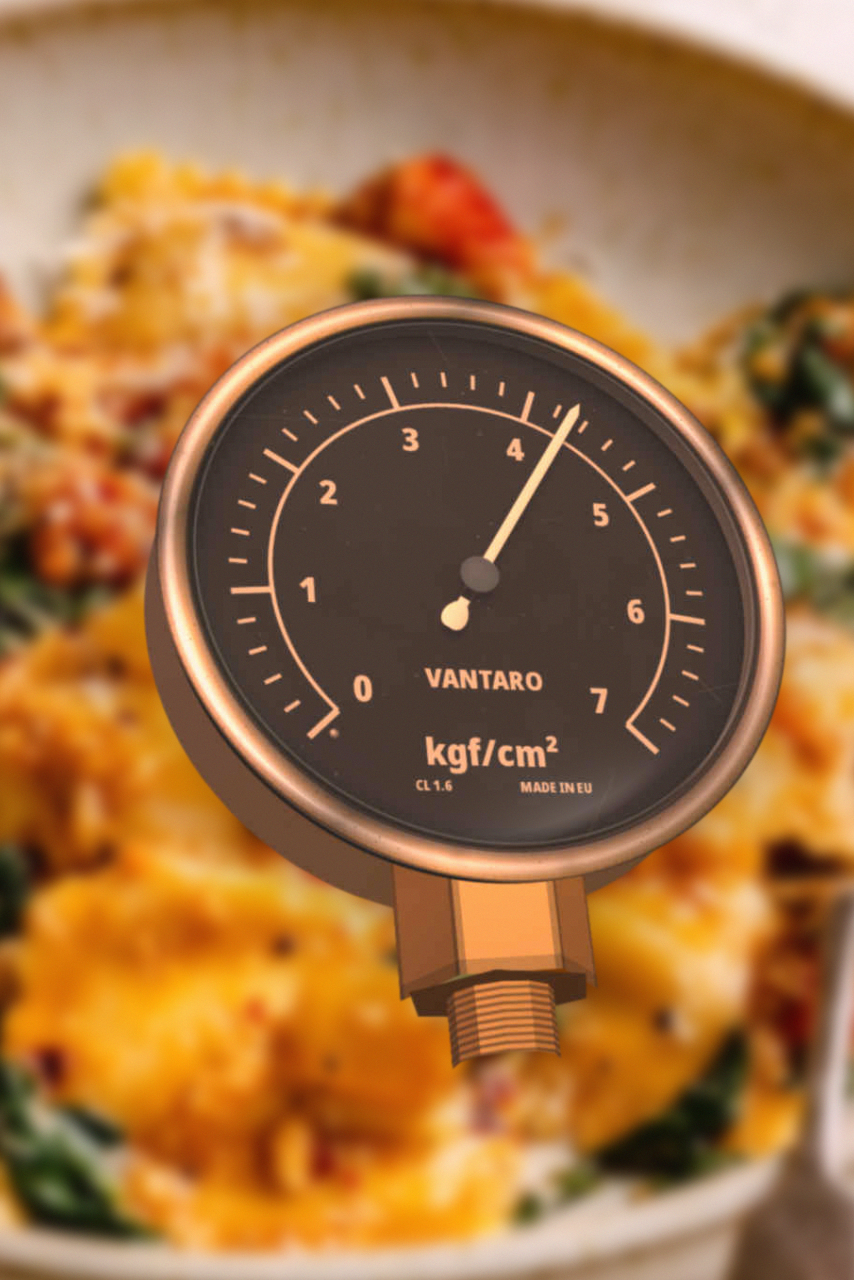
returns 4.3,kg/cm²
